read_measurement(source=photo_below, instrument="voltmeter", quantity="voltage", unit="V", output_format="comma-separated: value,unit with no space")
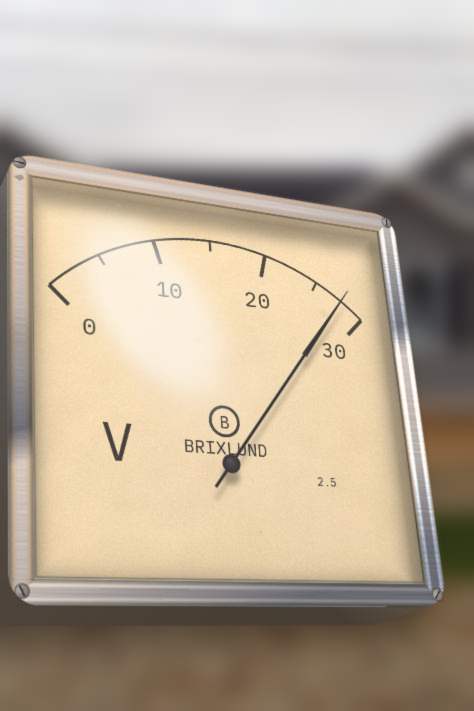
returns 27.5,V
